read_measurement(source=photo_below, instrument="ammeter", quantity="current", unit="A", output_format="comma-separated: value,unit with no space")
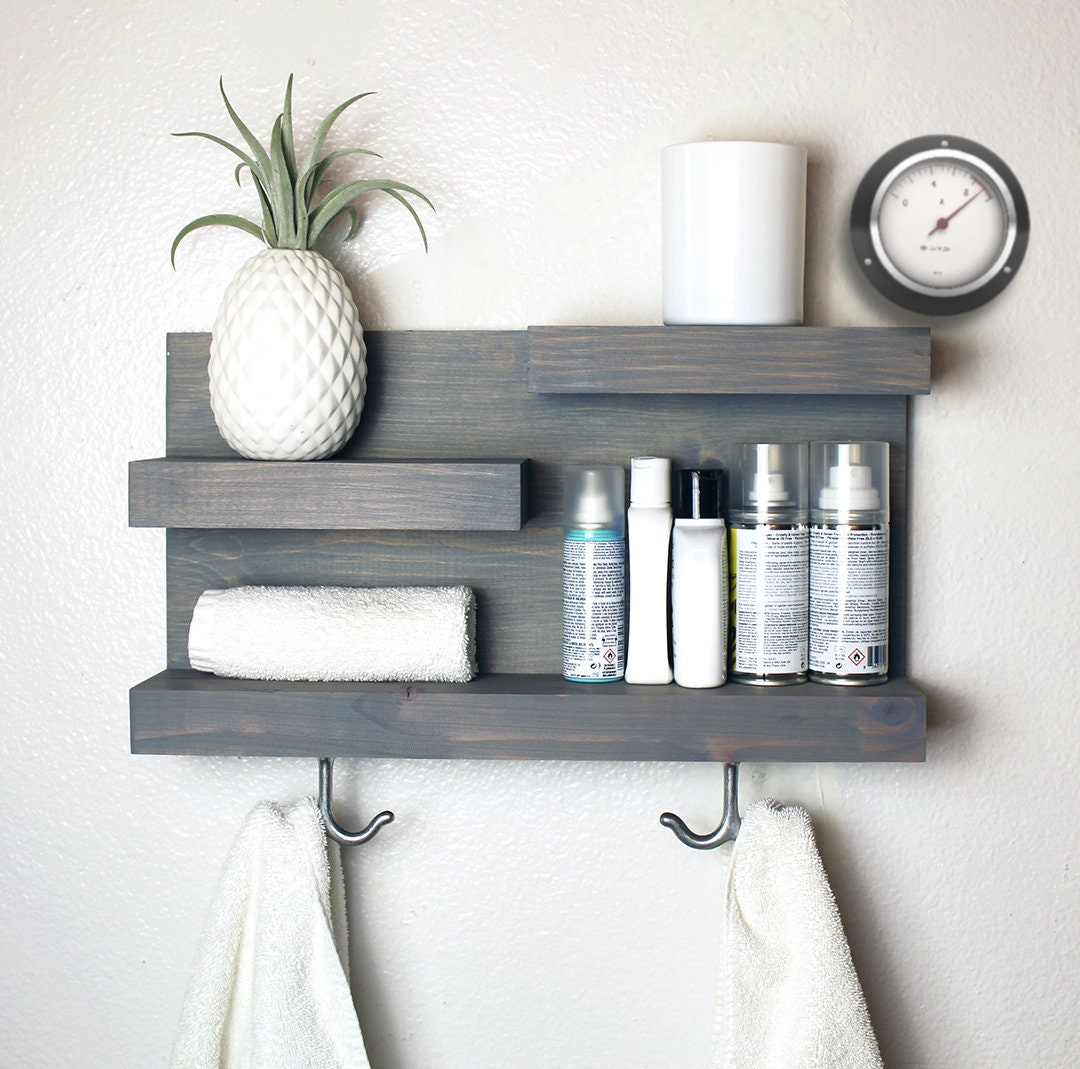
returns 9,A
